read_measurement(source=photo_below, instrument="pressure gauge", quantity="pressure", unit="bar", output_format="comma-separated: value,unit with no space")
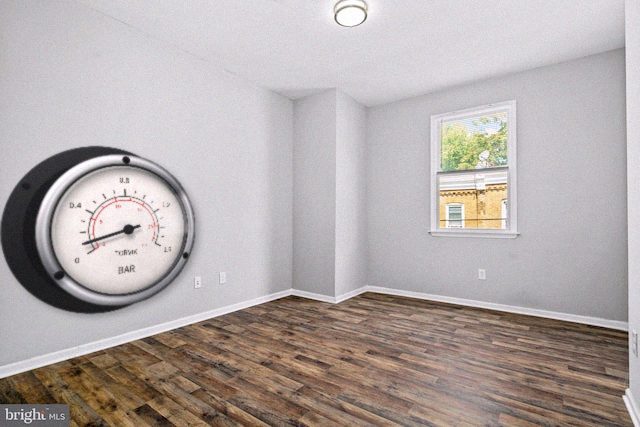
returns 0.1,bar
